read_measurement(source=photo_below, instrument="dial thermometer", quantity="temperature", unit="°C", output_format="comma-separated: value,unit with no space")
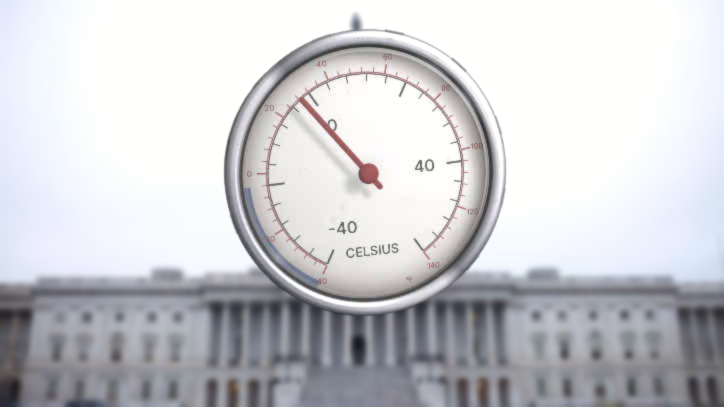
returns -2,°C
